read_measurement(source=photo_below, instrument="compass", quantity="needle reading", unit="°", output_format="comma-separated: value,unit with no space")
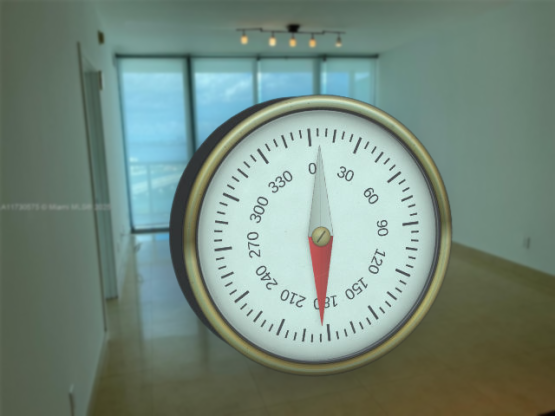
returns 185,°
